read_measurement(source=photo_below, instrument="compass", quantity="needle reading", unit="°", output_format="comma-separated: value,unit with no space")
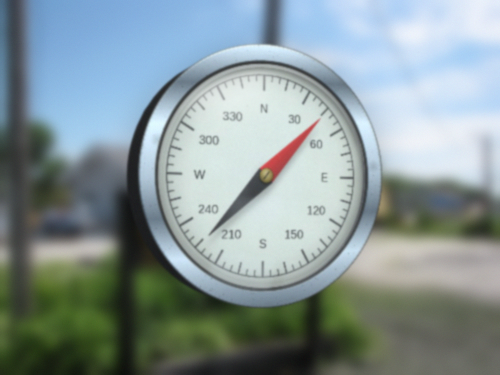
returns 45,°
